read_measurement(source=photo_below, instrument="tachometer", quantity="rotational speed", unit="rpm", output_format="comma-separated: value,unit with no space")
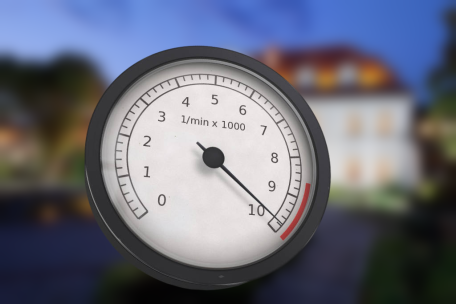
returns 9800,rpm
